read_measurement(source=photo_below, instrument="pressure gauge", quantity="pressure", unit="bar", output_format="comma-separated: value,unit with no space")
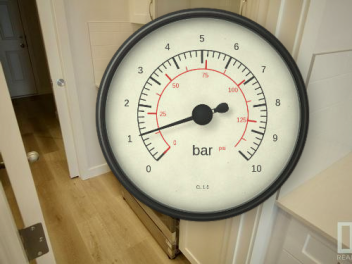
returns 1,bar
